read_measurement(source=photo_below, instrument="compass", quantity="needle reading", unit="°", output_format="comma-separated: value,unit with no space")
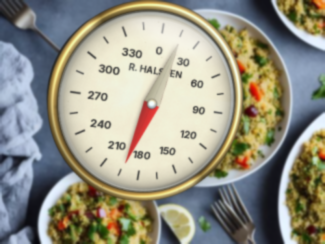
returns 195,°
